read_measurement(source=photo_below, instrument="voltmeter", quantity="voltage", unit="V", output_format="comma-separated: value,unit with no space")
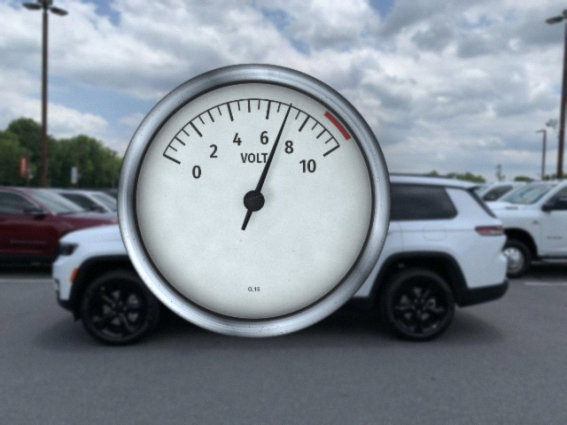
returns 7,V
